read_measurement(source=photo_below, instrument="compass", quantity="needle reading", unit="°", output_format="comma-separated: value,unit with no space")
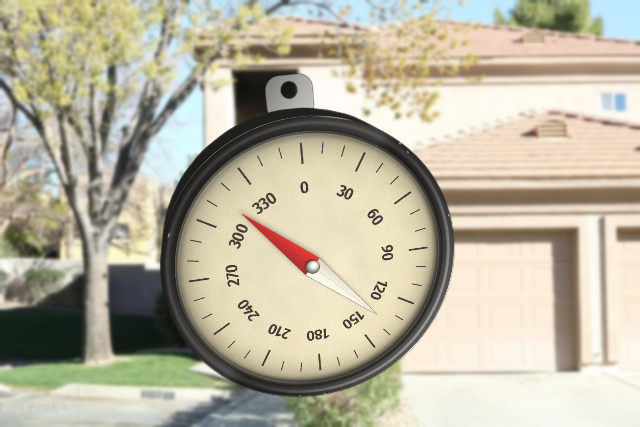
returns 315,°
